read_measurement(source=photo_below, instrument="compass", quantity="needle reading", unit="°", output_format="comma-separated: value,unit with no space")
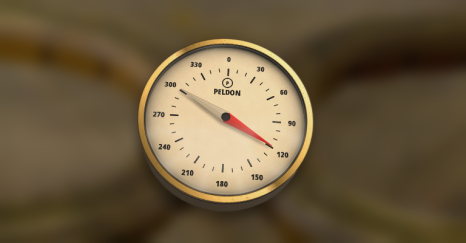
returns 120,°
